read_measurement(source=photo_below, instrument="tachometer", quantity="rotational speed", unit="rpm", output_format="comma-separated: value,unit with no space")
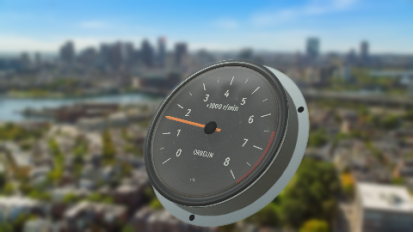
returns 1500,rpm
